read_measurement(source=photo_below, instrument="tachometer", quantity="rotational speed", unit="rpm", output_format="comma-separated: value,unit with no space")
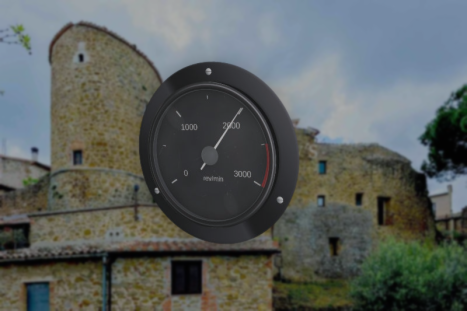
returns 2000,rpm
